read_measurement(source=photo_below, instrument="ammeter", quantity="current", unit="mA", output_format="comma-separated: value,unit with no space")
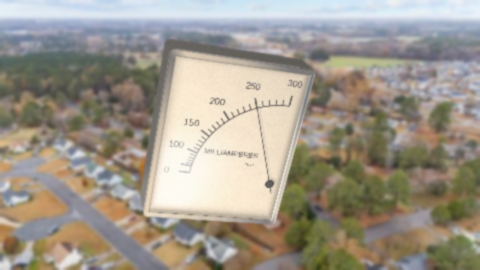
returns 250,mA
